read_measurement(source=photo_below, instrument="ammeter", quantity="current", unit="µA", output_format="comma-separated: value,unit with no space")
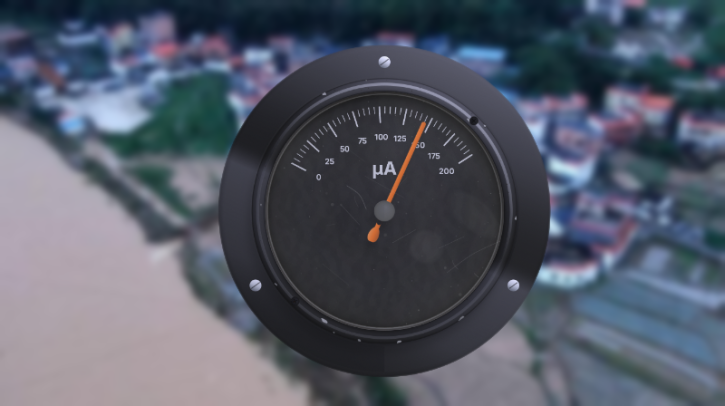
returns 145,µA
